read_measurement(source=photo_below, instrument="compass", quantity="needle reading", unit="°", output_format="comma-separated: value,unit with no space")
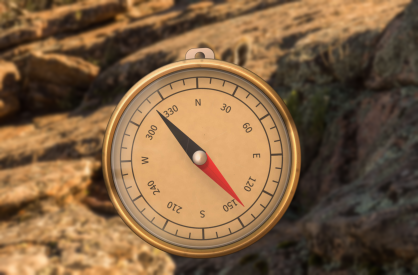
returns 140,°
